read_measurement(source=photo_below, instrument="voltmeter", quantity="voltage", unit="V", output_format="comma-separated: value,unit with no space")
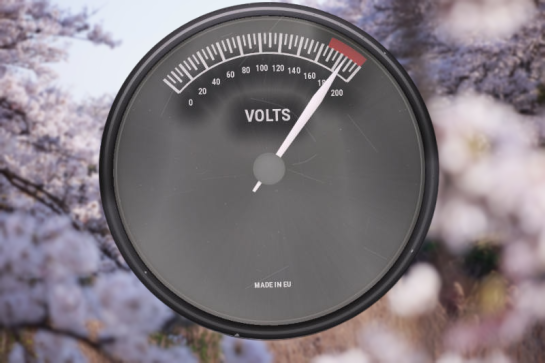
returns 185,V
